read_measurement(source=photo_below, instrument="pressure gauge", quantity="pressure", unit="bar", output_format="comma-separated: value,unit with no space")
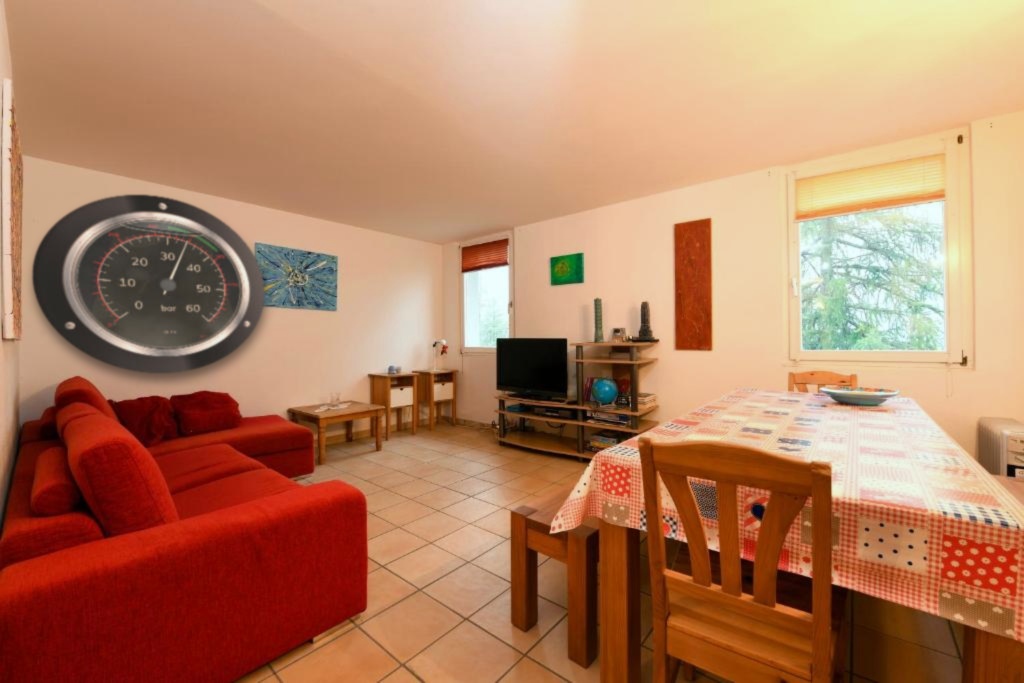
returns 34,bar
